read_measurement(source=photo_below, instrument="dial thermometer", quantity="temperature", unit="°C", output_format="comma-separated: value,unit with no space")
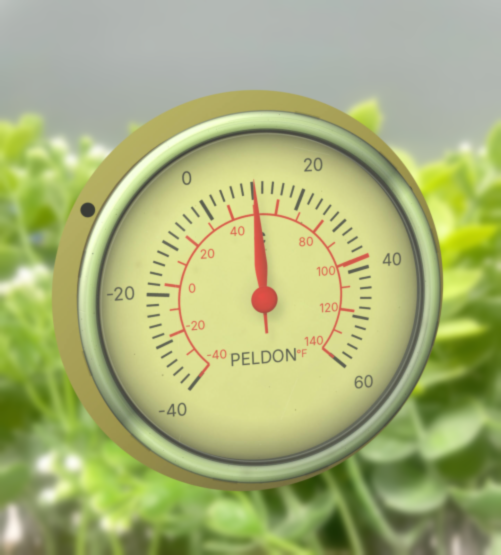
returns 10,°C
